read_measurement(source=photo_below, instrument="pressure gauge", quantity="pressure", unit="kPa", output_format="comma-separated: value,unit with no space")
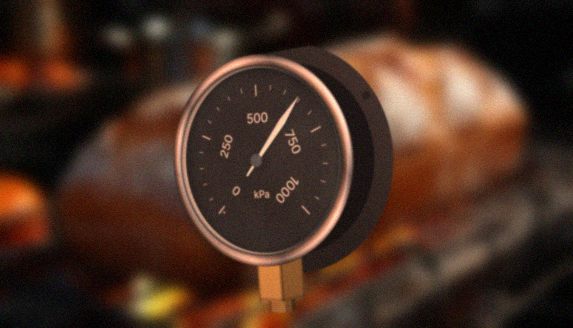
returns 650,kPa
